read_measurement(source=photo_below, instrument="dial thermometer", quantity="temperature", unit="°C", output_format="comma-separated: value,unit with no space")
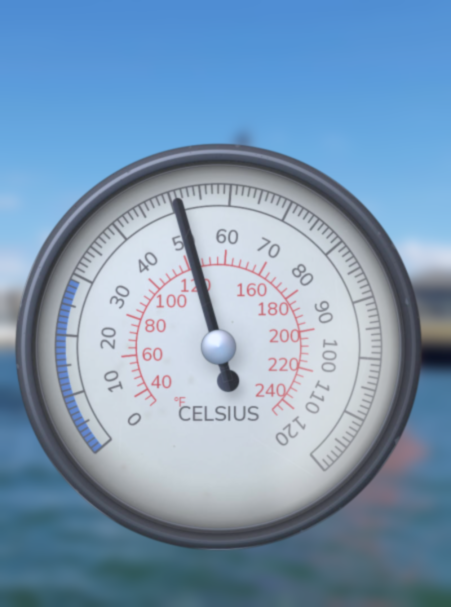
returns 51,°C
